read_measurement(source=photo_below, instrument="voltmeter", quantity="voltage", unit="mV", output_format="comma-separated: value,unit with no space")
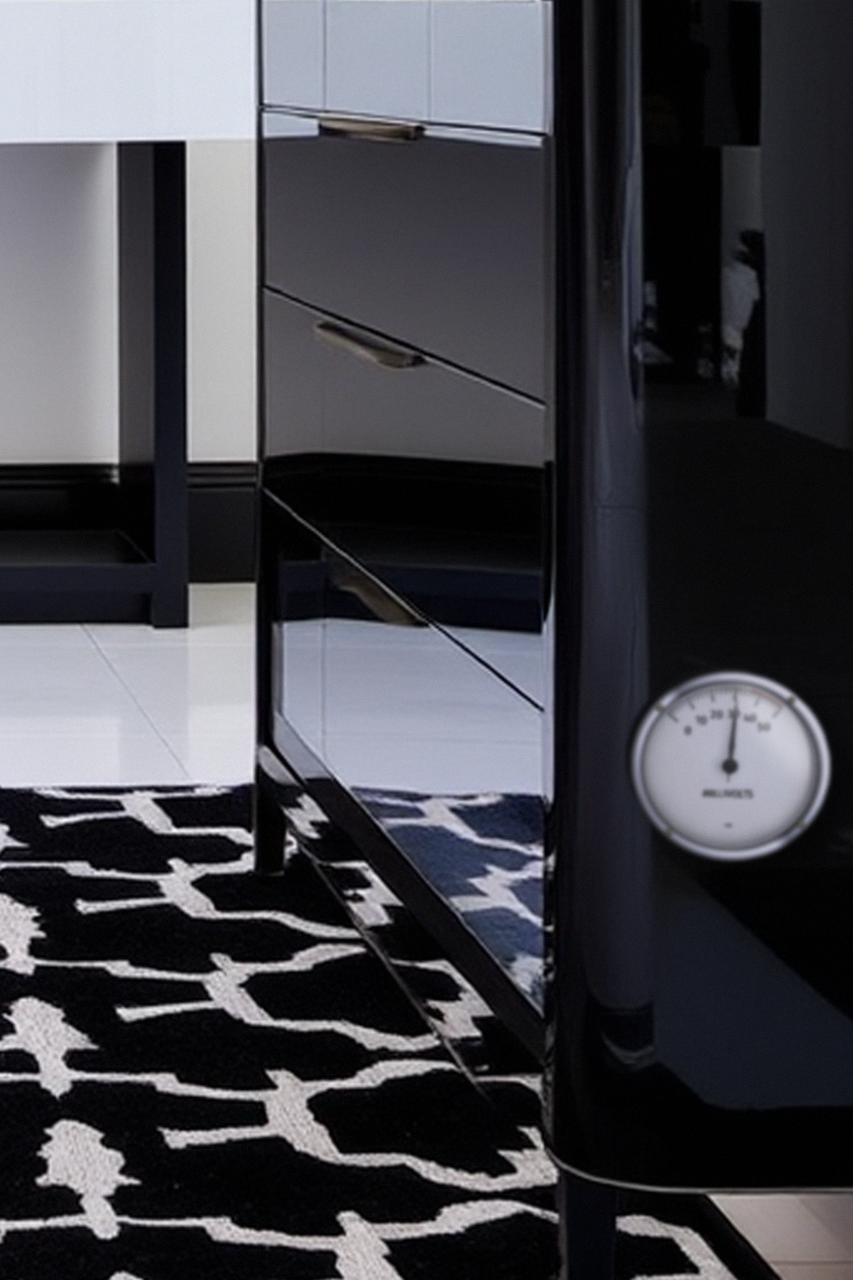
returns 30,mV
